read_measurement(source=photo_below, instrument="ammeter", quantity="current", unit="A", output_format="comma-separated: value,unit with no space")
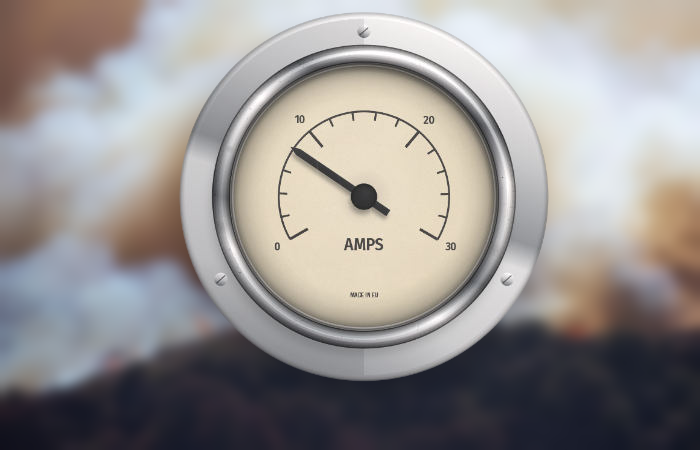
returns 8,A
